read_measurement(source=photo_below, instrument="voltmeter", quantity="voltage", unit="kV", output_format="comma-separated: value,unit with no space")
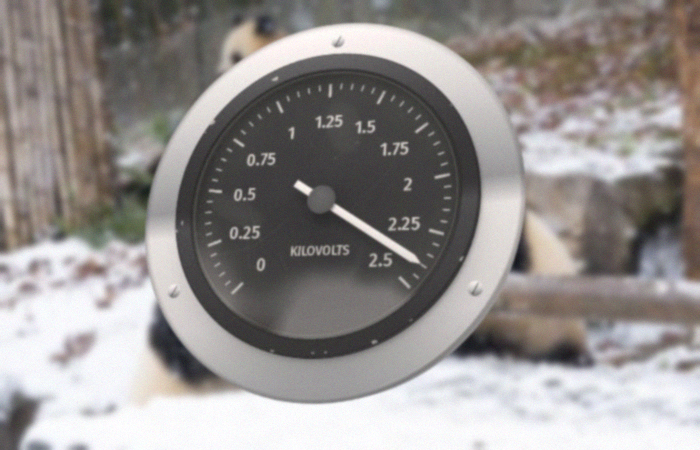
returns 2.4,kV
